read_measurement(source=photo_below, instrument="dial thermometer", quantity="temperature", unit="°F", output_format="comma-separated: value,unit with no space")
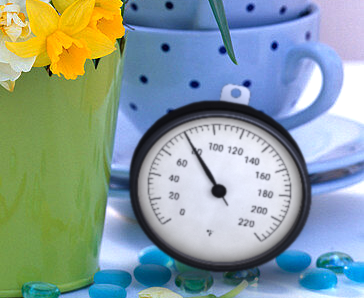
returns 80,°F
